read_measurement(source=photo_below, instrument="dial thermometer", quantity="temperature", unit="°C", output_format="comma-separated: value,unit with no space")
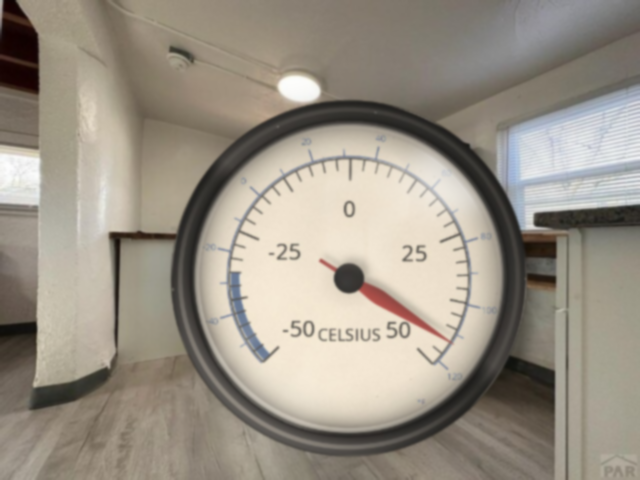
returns 45,°C
